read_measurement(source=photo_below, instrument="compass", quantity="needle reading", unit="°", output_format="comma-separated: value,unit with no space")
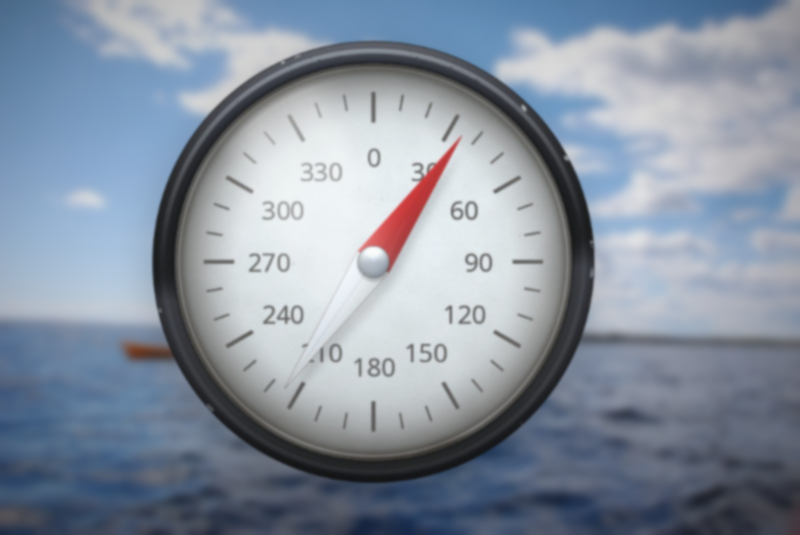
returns 35,°
